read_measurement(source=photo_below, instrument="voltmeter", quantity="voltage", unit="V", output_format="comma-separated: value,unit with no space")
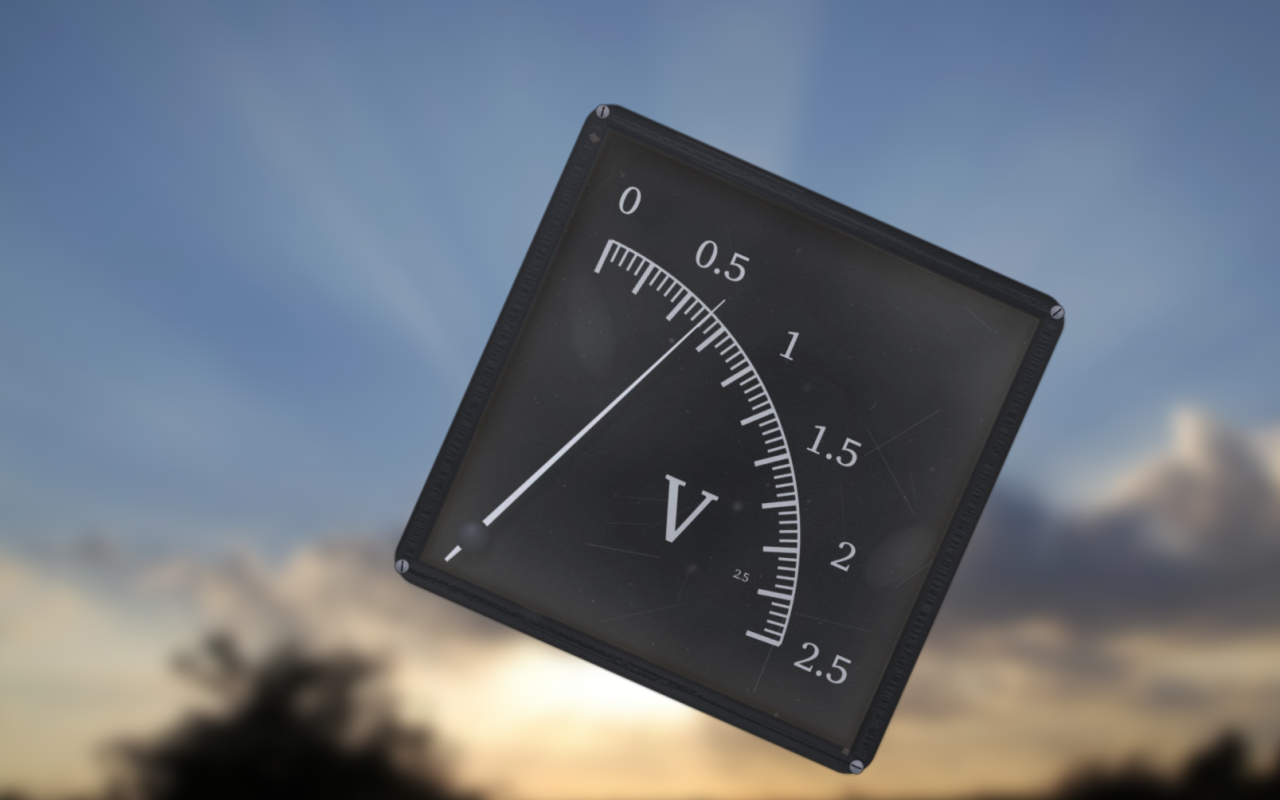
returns 0.65,V
